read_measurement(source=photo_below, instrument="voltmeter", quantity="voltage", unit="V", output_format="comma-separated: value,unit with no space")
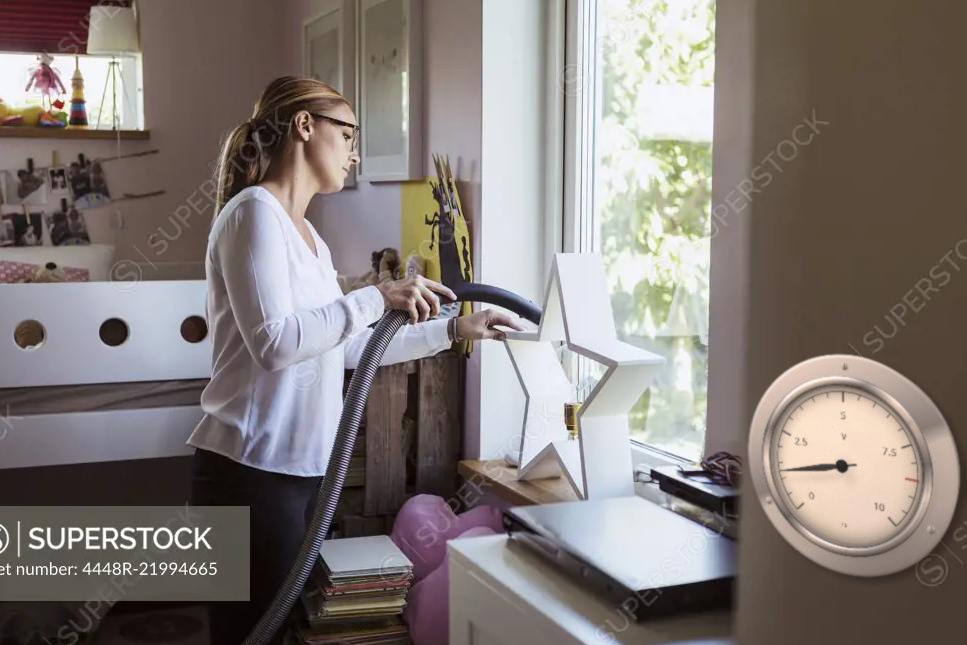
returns 1.25,V
